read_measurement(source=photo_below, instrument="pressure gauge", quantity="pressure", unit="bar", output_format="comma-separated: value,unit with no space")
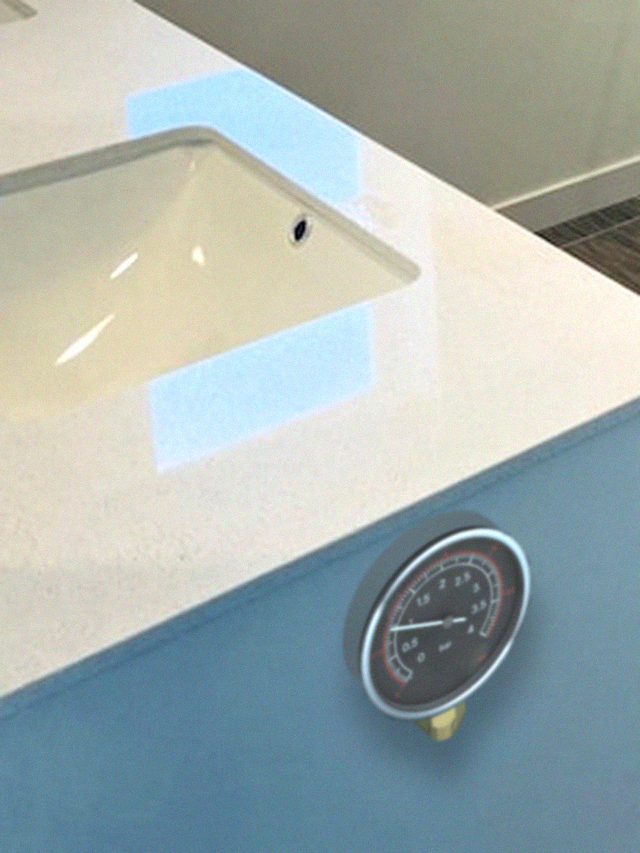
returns 1,bar
